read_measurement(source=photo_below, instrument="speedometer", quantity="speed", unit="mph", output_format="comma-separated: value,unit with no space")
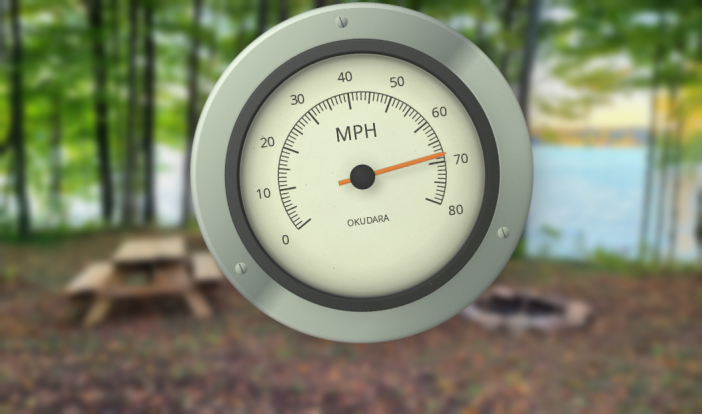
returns 68,mph
